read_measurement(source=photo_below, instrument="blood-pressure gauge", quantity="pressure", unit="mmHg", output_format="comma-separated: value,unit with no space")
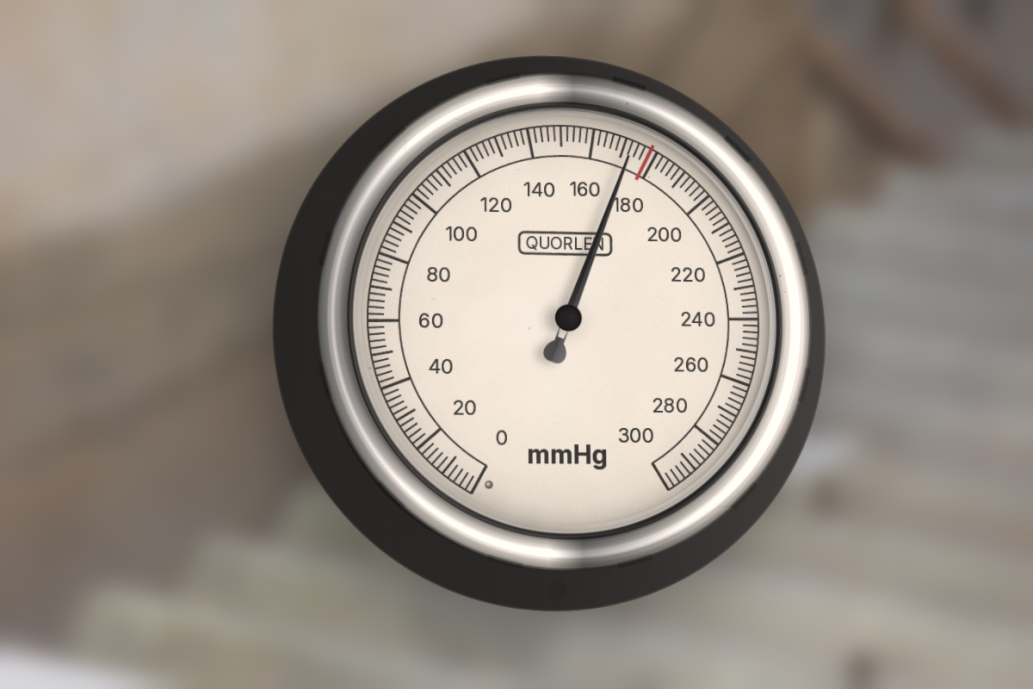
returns 172,mmHg
